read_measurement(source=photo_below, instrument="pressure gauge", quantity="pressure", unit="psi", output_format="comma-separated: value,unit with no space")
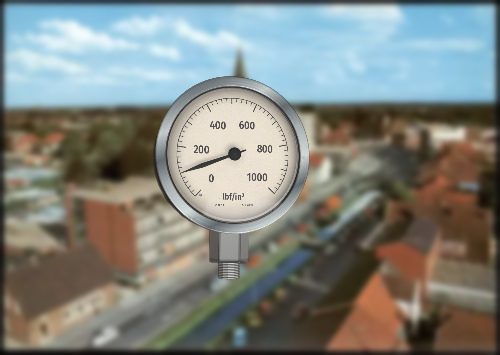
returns 100,psi
